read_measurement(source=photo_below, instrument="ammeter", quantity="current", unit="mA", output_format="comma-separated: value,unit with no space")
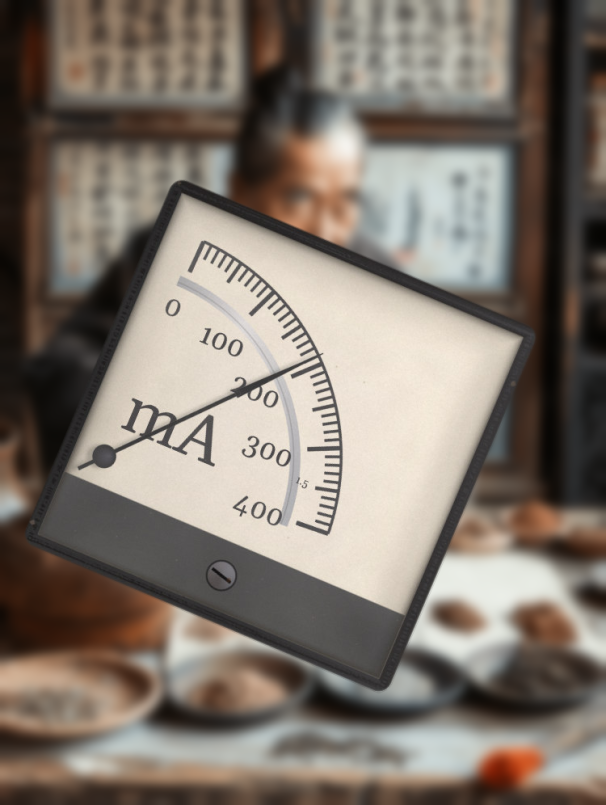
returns 190,mA
